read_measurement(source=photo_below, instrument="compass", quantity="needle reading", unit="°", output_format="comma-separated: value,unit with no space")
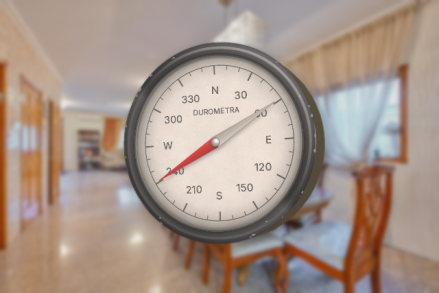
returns 240,°
